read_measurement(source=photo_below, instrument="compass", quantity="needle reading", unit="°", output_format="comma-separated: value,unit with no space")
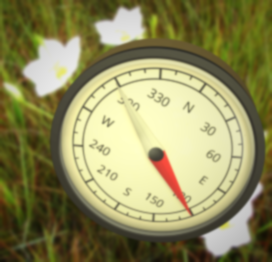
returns 120,°
